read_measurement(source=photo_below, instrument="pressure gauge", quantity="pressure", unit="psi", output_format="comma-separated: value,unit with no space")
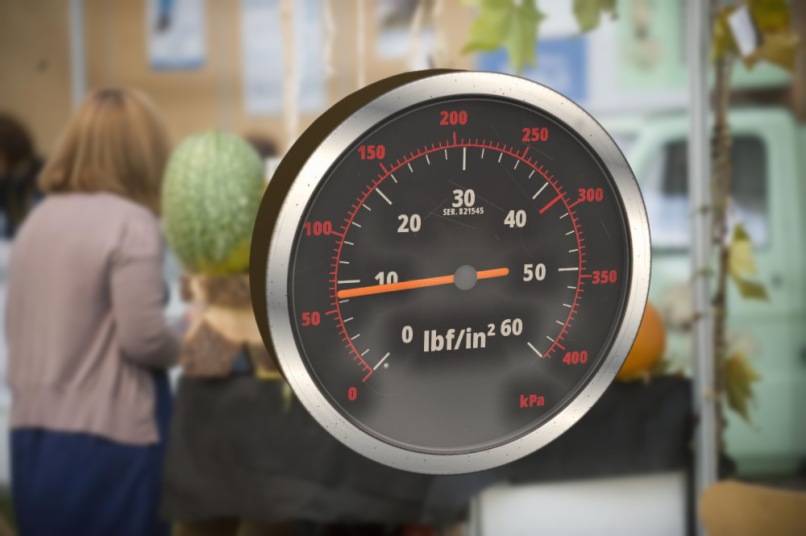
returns 9,psi
